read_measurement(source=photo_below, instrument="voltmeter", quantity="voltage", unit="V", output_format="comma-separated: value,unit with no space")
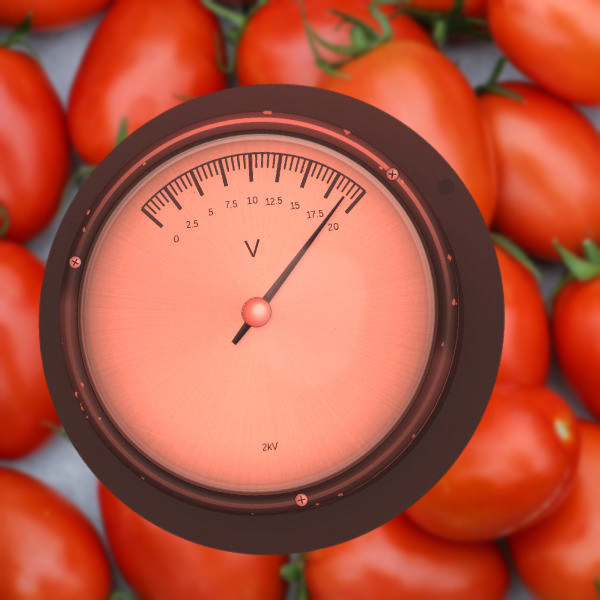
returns 19,V
